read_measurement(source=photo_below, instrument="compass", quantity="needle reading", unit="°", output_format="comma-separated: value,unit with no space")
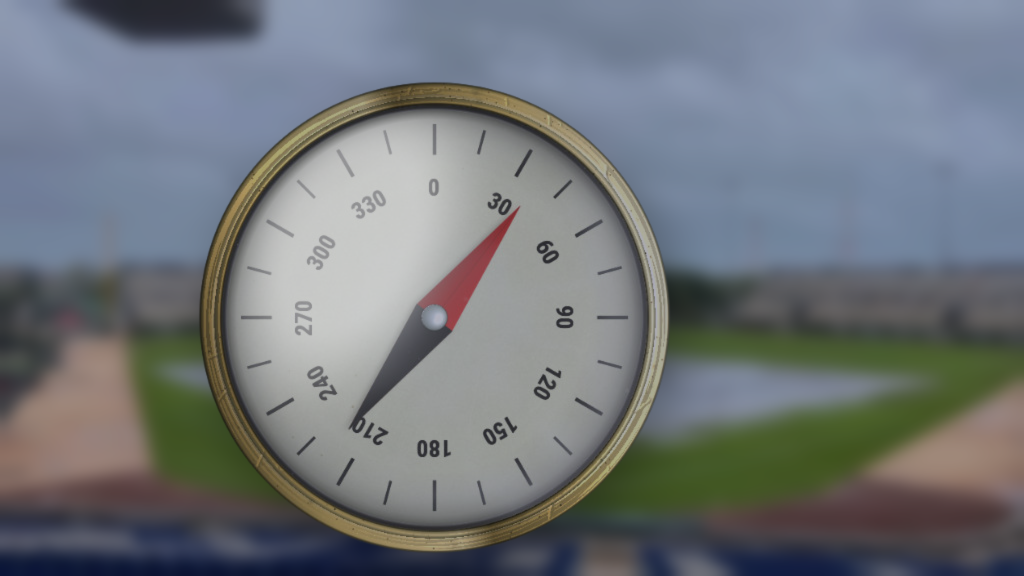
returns 37.5,°
